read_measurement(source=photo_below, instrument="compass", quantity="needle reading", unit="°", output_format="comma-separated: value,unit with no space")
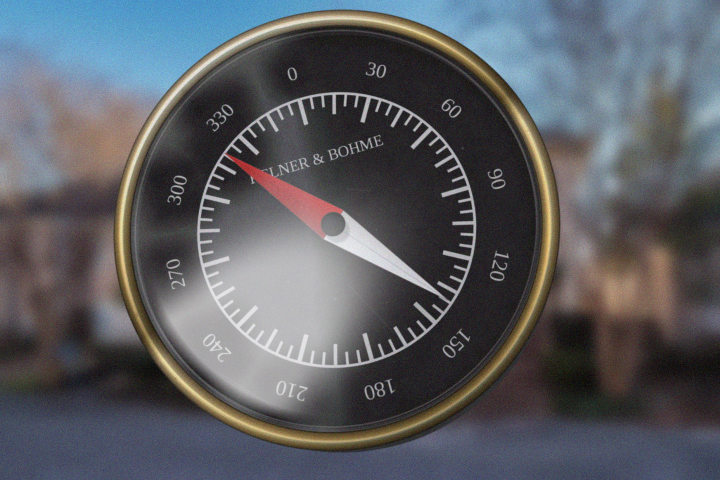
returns 320,°
